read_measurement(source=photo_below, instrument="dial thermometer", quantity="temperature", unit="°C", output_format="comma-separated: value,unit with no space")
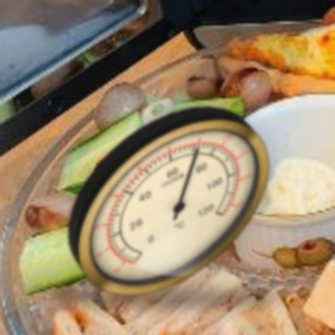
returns 70,°C
